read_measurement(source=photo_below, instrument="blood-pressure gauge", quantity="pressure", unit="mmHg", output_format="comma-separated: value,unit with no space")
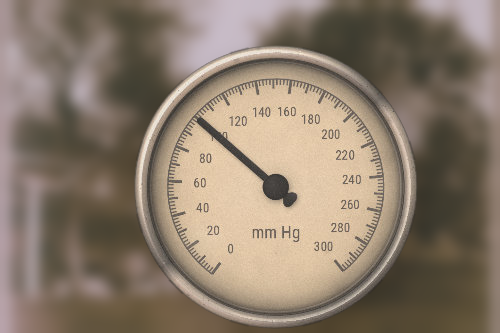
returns 100,mmHg
